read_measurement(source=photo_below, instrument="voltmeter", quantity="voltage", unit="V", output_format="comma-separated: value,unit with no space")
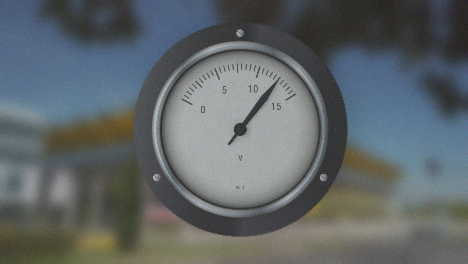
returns 12.5,V
